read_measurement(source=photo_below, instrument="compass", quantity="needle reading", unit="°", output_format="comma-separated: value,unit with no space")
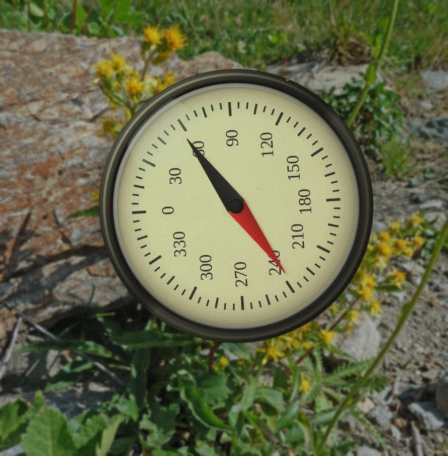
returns 237.5,°
